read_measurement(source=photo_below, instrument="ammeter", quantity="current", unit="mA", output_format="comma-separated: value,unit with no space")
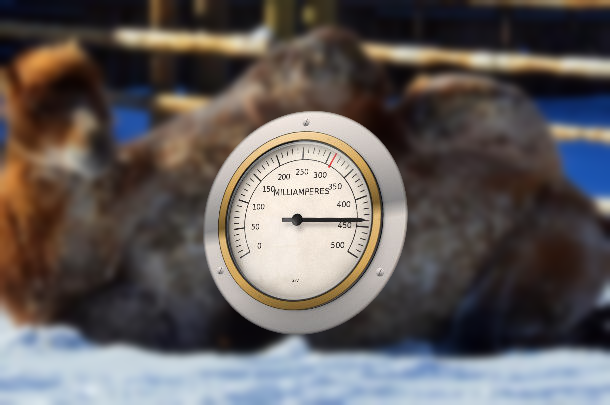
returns 440,mA
